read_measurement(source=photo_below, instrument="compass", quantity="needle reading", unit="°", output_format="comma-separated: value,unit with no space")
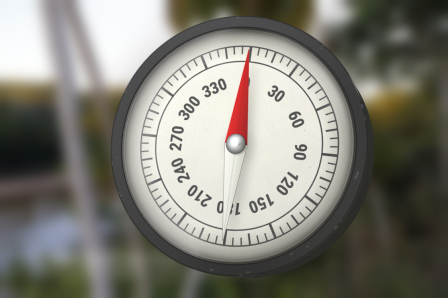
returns 0,°
